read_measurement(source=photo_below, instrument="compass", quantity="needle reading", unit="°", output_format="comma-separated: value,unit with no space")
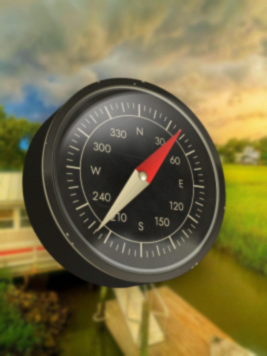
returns 40,°
